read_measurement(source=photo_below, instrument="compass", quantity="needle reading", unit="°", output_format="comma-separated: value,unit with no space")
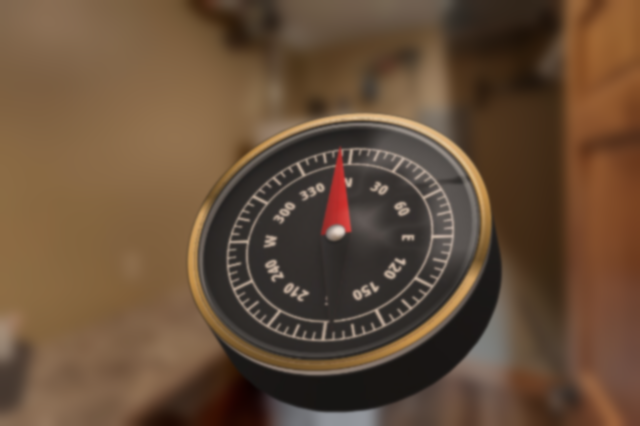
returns 355,°
